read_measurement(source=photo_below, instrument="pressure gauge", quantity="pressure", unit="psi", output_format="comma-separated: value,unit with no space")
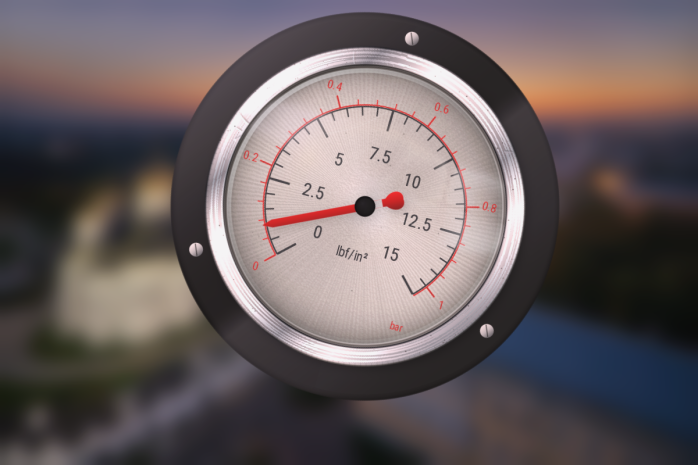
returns 1,psi
